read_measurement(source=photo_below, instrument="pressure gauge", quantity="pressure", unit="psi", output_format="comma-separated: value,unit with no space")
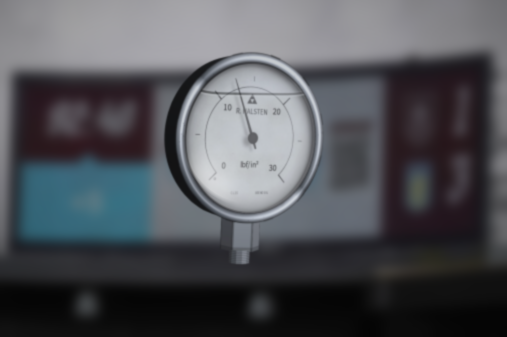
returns 12.5,psi
